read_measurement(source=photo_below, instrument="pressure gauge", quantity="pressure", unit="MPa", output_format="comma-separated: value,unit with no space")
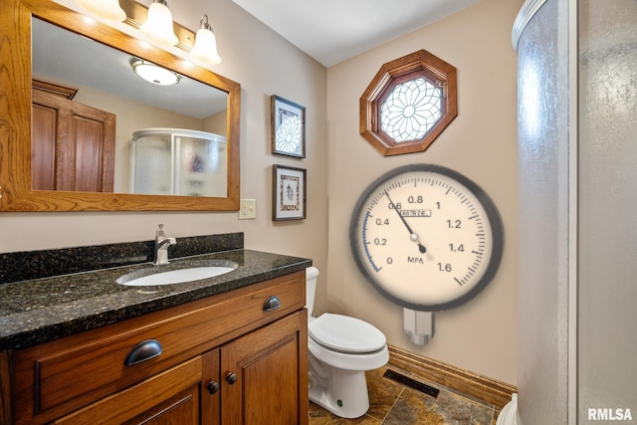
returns 0.6,MPa
